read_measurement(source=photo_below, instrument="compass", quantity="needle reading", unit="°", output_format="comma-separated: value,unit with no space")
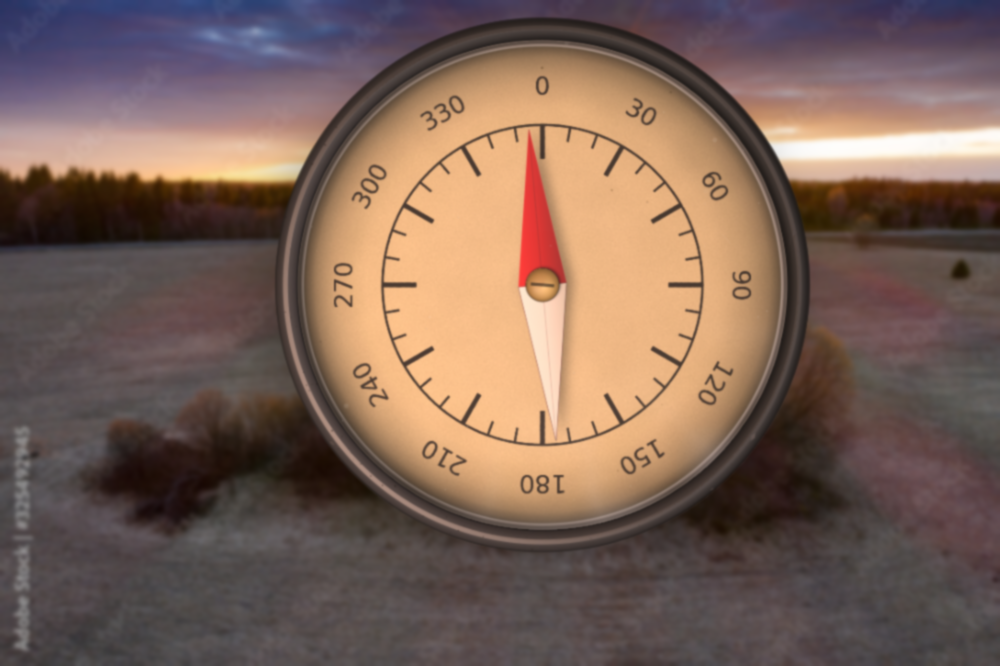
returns 355,°
